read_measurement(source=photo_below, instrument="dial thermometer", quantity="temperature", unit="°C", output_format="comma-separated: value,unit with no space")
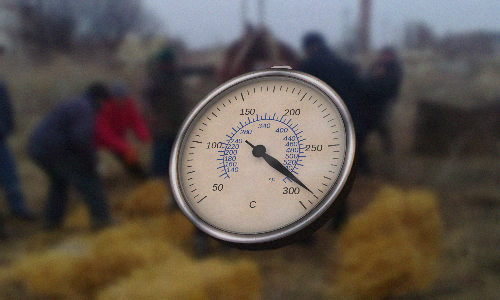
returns 290,°C
